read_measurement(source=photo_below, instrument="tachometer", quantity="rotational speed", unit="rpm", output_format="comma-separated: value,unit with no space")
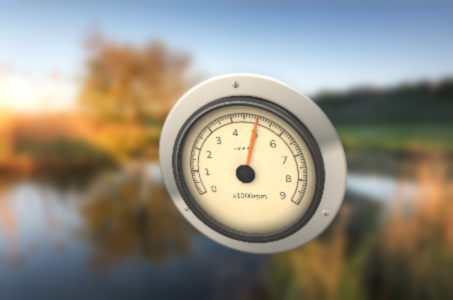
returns 5000,rpm
